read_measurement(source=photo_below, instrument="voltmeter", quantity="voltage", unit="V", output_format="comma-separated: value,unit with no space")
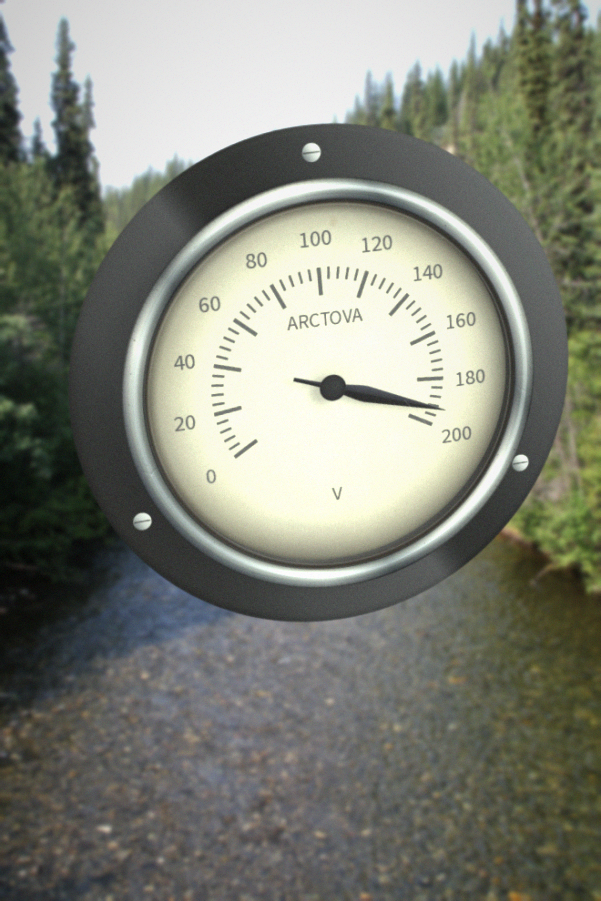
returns 192,V
